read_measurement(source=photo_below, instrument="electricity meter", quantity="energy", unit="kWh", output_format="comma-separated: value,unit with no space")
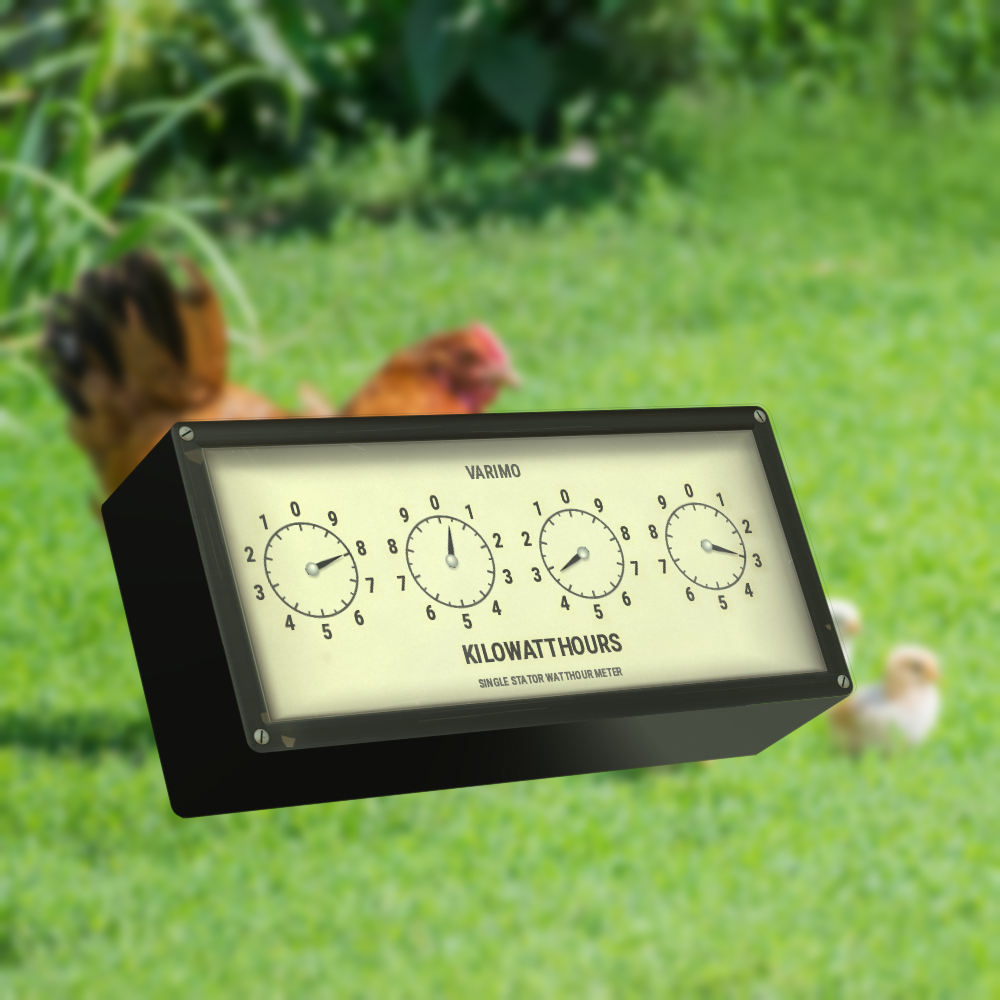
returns 8033,kWh
